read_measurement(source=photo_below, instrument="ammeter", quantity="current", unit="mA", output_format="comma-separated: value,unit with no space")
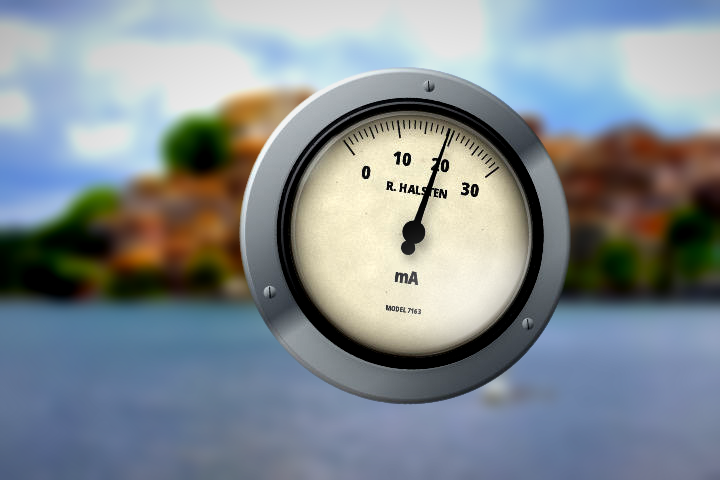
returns 19,mA
